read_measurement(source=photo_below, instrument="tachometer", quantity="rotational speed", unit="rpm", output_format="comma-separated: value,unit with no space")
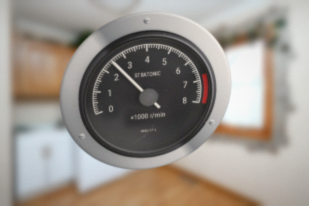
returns 2500,rpm
